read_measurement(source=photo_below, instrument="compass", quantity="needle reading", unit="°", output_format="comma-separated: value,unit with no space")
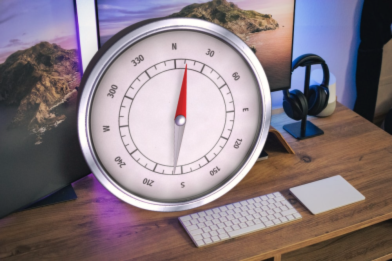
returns 10,°
